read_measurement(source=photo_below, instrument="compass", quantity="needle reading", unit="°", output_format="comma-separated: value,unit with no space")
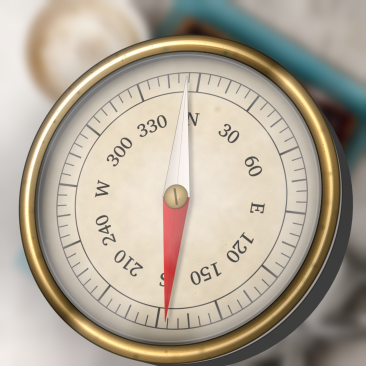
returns 175,°
